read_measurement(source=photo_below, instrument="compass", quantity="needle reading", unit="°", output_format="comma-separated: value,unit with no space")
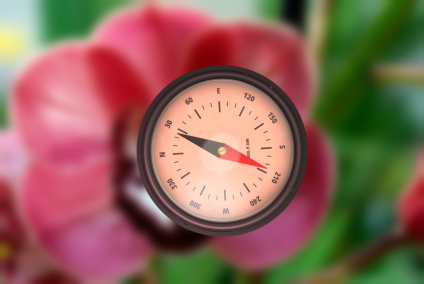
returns 205,°
